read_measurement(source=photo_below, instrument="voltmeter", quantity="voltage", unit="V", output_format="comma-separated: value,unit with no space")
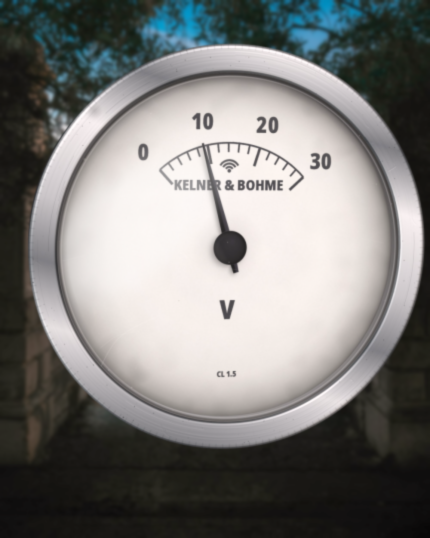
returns 9,V
